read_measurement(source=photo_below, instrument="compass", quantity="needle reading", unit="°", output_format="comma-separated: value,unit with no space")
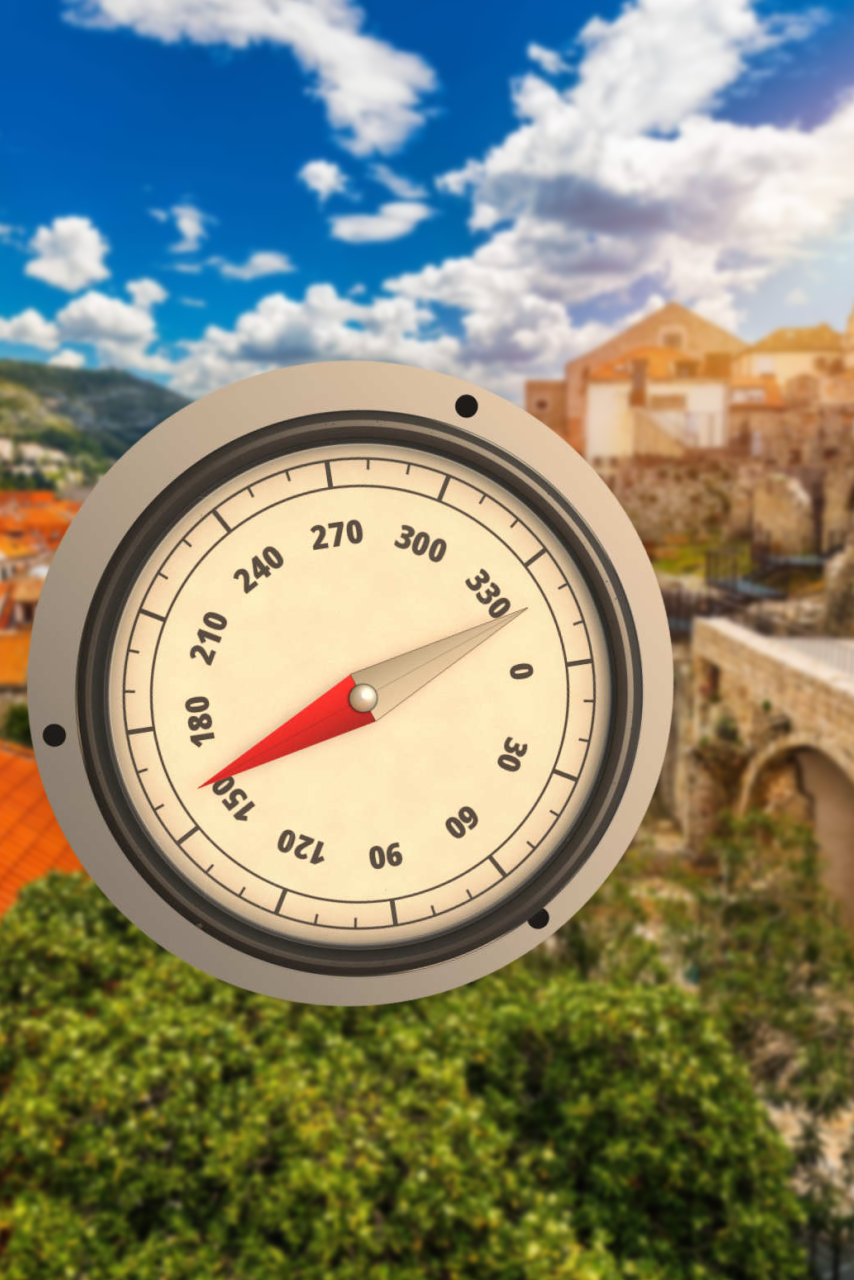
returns 160,°
